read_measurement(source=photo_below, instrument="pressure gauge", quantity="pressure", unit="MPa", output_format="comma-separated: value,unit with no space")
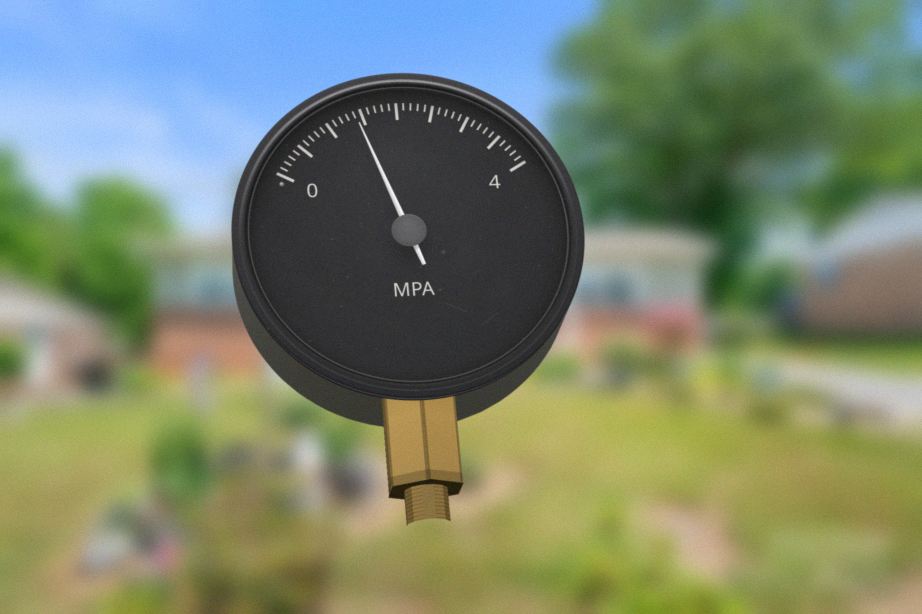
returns 1.4,MPa
